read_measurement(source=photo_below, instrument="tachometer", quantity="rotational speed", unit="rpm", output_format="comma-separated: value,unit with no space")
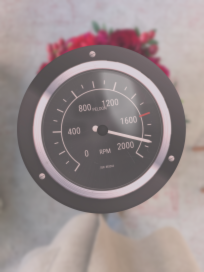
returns 1850,rpm
